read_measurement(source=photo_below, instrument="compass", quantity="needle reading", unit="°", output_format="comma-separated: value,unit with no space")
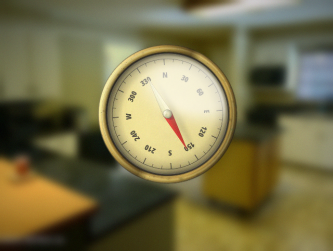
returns 155,°
